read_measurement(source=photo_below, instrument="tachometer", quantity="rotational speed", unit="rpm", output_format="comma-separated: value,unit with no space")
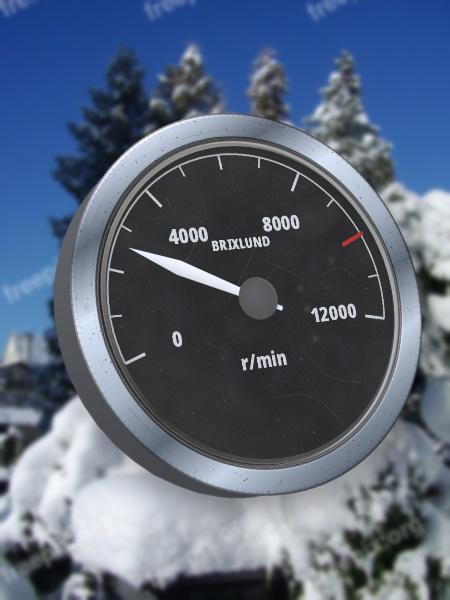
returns 2500,rpm
